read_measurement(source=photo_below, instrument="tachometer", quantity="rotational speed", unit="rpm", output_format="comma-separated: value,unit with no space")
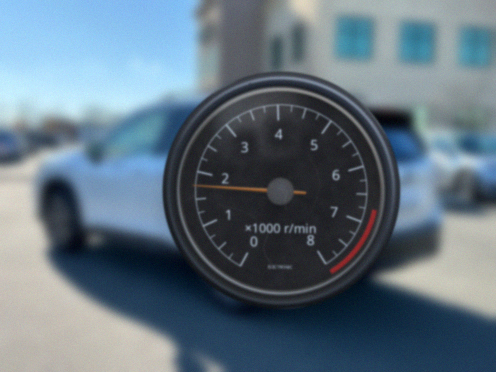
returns 1750,rpm
